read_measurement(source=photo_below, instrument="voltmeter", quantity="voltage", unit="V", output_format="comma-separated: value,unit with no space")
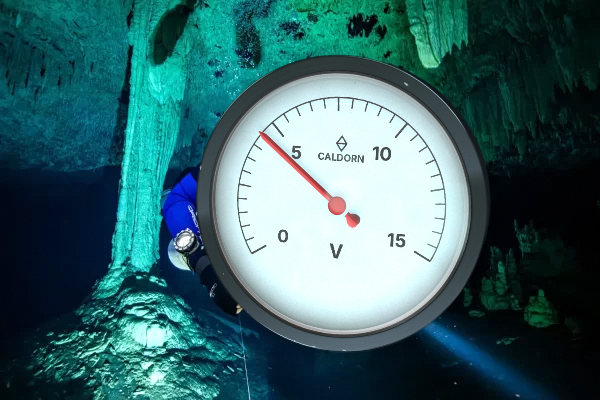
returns 4.5,V
